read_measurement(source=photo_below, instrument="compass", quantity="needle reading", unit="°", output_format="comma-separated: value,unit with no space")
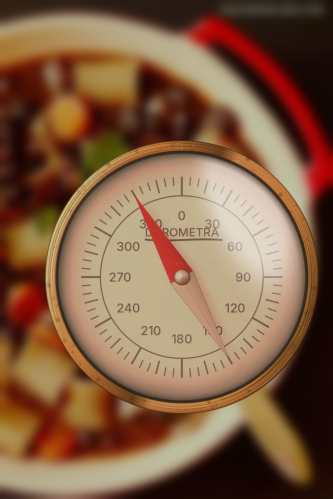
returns 330,°
